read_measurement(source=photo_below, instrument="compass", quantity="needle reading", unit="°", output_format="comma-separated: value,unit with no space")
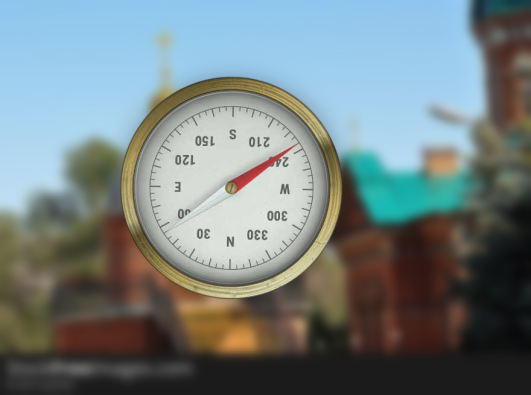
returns 235,°
